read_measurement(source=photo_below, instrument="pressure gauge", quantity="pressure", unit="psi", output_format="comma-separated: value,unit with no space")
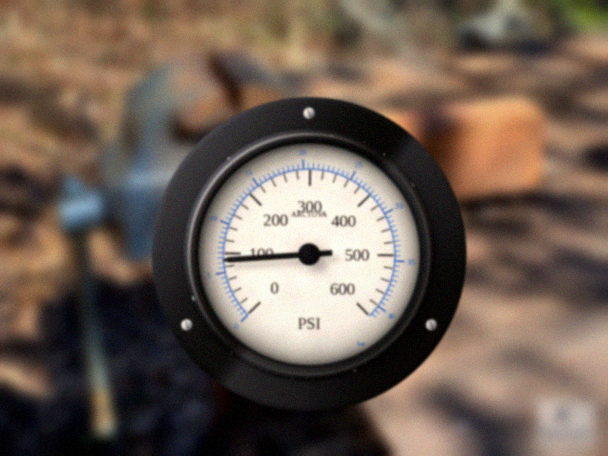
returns 90,psi
